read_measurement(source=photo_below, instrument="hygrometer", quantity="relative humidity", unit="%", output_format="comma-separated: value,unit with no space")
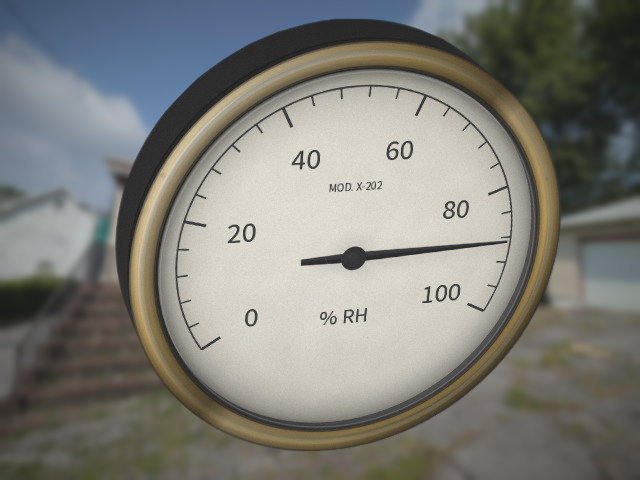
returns 88,%
